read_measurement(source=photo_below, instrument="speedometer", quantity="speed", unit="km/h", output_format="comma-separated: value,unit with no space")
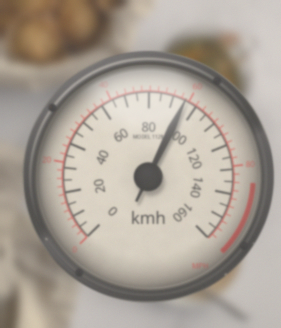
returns 95,km/h
